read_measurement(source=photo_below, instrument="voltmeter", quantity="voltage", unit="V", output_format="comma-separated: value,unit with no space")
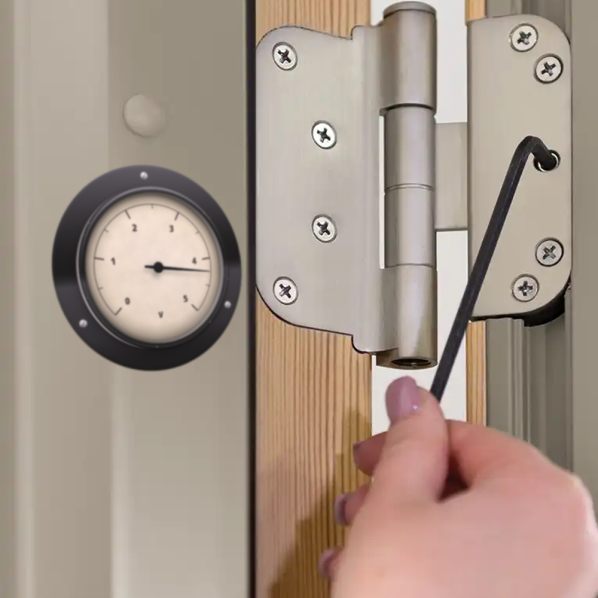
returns 4.25,V
